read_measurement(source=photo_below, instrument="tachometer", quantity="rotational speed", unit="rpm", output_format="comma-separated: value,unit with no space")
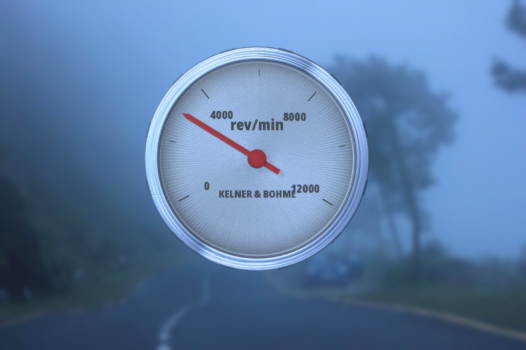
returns 3000,rpm
